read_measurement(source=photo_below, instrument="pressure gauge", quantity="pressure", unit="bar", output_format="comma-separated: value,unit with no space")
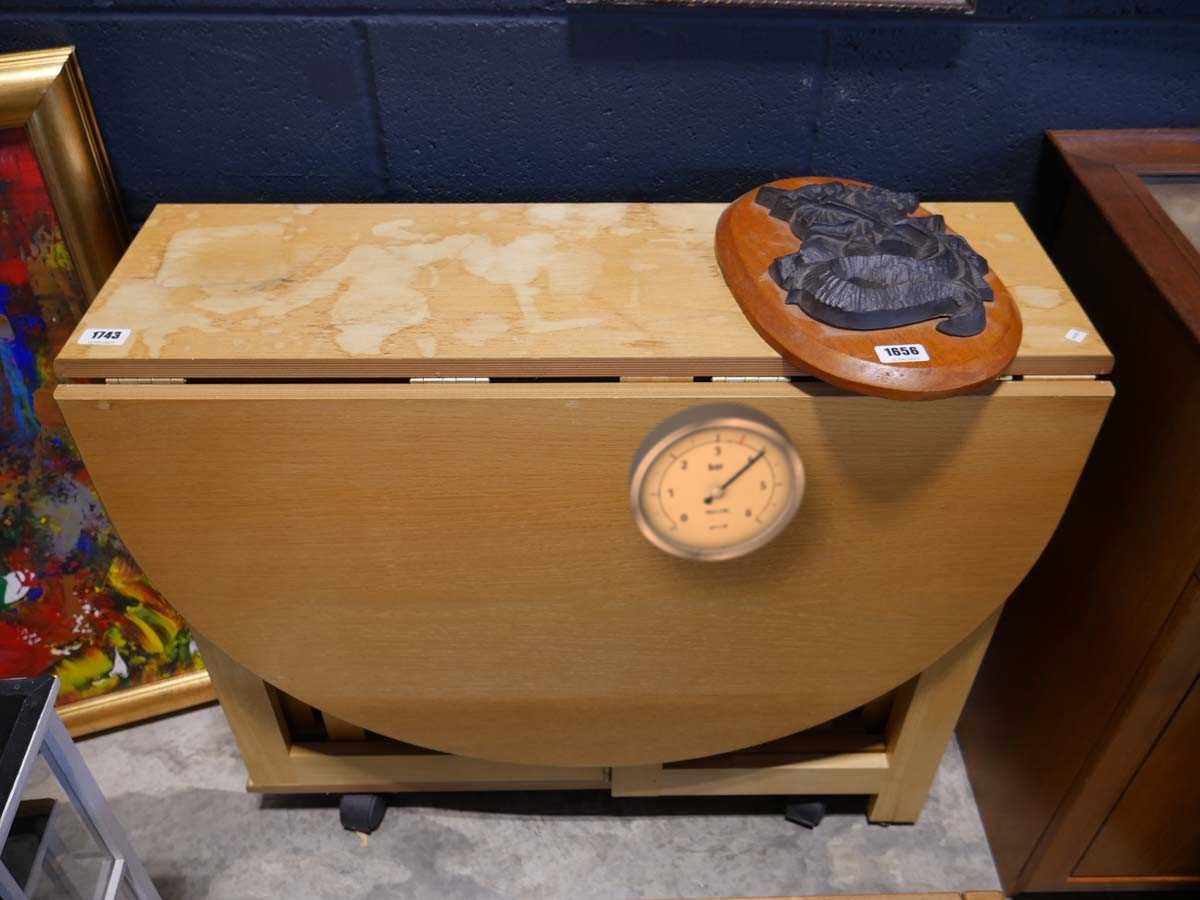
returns 4,bar
